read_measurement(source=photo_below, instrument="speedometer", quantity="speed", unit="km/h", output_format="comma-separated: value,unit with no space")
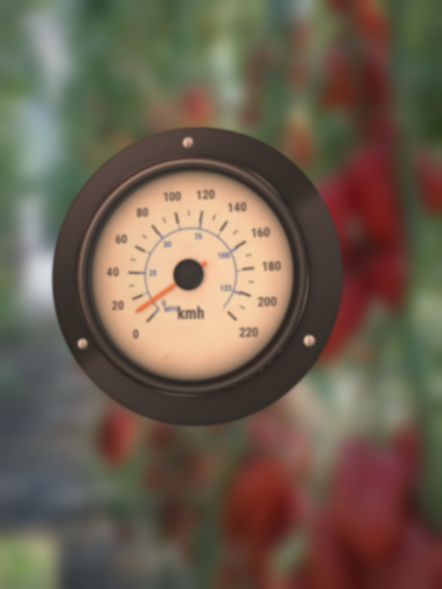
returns 10,km/h
